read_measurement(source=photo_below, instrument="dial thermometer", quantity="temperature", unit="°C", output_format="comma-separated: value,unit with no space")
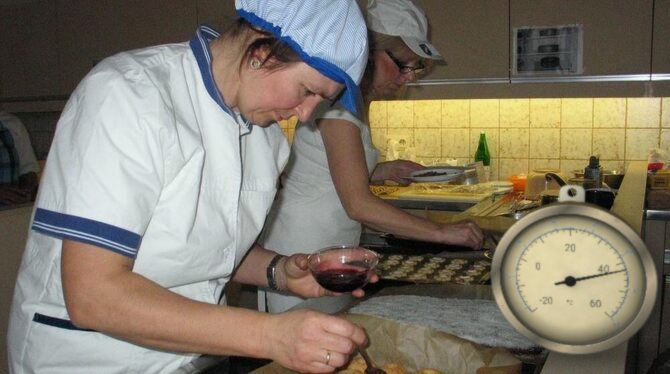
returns 42,°C
